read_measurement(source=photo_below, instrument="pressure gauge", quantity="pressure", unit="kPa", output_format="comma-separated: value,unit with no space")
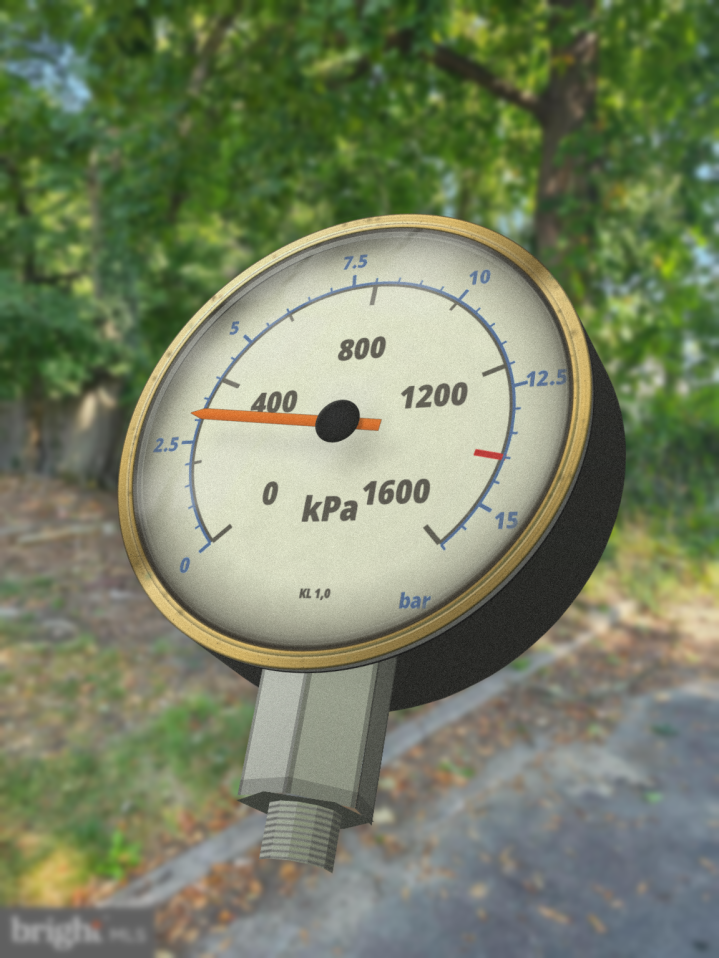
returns 300,kPa
